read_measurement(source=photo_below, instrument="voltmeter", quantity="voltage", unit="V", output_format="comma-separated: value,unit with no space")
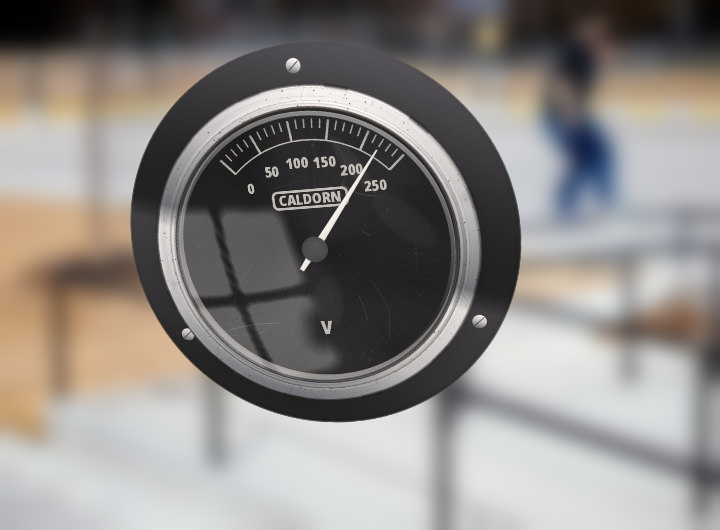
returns 220,V
